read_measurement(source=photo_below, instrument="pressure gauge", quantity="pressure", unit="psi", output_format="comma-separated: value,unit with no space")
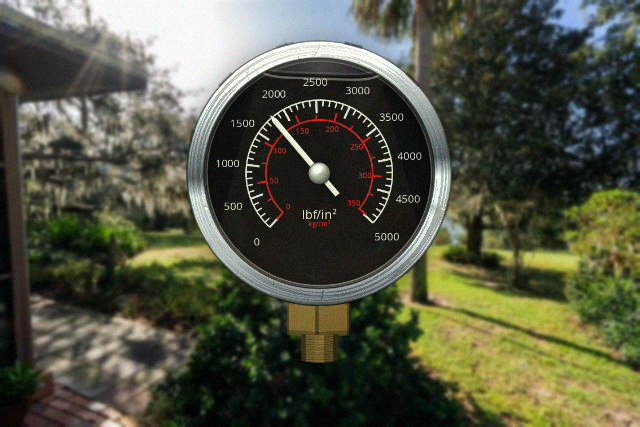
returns 1800,psi
